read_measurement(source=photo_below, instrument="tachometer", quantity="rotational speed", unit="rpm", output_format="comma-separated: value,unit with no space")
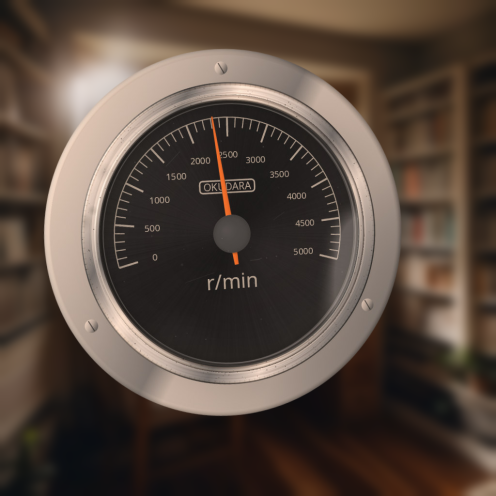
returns 2300,rpm
